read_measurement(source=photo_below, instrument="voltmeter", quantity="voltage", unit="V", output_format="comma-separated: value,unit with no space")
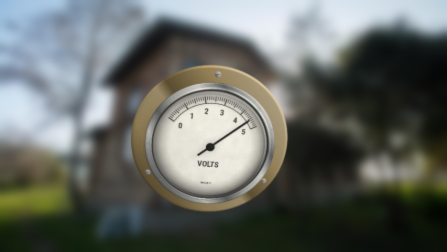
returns 4.5,V
